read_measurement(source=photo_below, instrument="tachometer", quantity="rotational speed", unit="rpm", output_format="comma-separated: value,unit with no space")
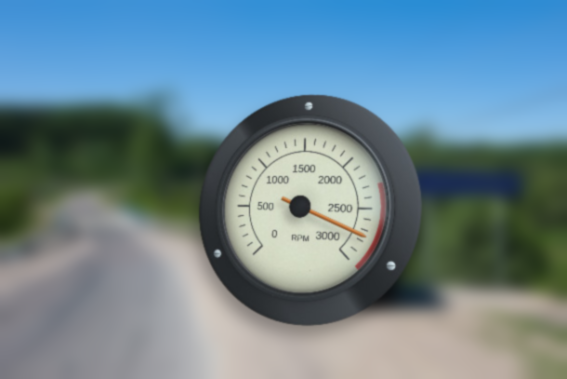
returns 2750,rpm
